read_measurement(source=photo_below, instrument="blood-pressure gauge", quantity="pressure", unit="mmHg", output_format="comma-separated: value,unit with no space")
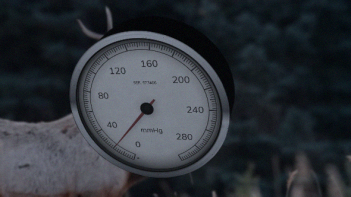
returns 20,mmHg
